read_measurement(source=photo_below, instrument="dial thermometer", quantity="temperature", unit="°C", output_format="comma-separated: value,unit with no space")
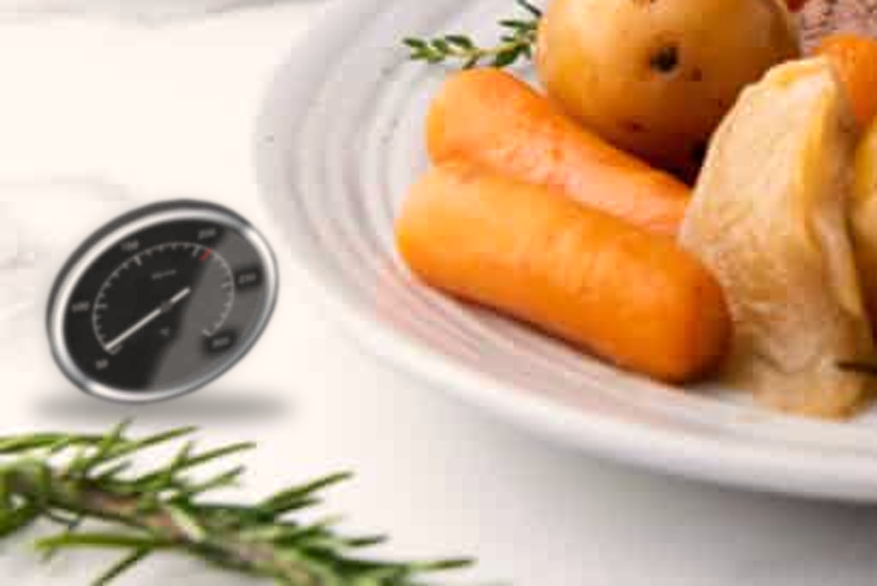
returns 60,°C
